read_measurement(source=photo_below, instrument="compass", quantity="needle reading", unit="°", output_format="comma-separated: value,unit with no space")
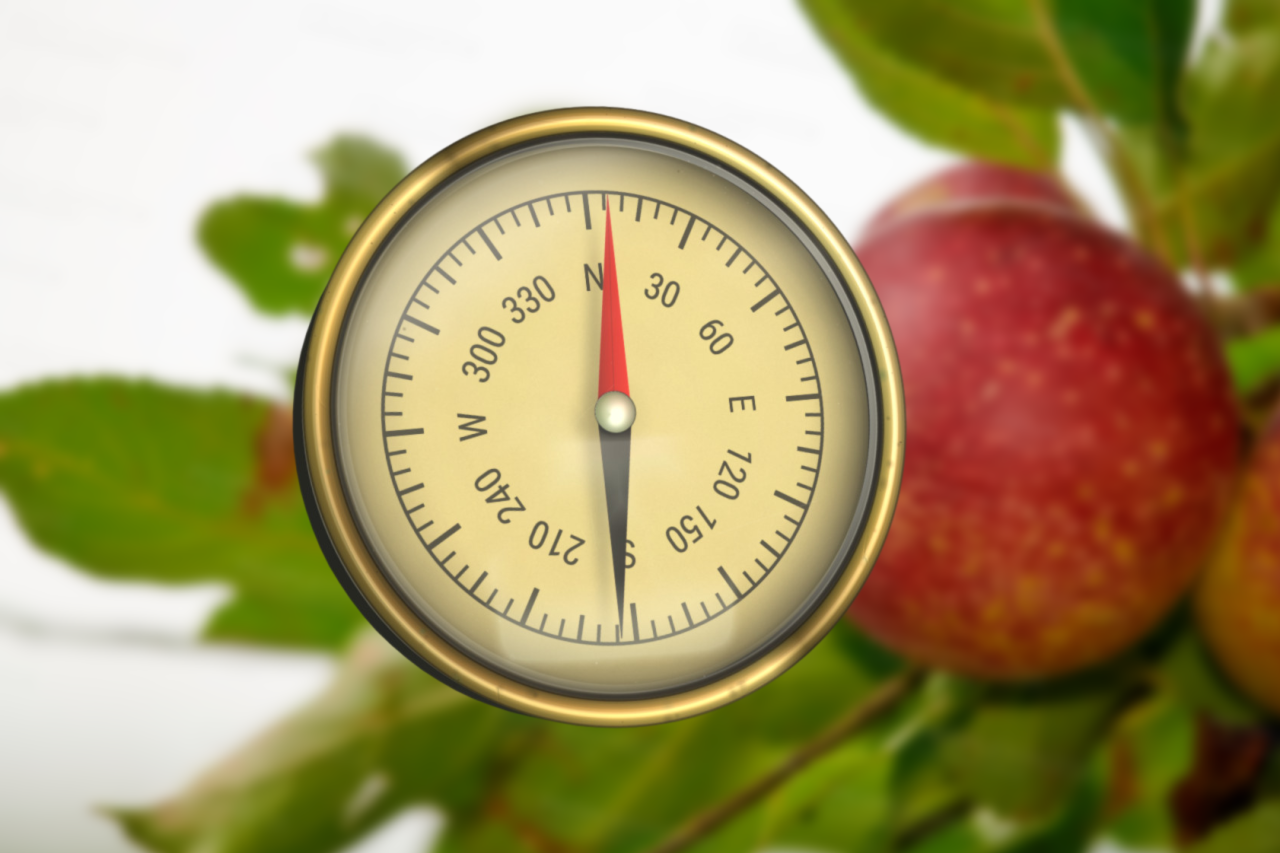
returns 5,°
